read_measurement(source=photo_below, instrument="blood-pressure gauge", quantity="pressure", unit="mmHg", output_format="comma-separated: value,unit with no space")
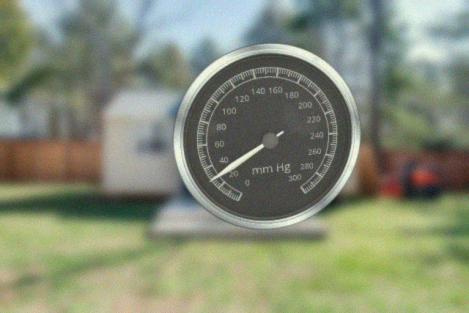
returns 30,mmHg
